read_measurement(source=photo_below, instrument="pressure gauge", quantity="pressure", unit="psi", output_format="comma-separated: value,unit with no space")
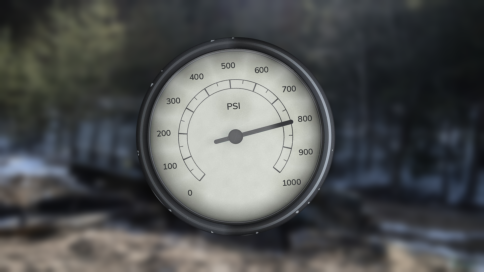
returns 800,psi
